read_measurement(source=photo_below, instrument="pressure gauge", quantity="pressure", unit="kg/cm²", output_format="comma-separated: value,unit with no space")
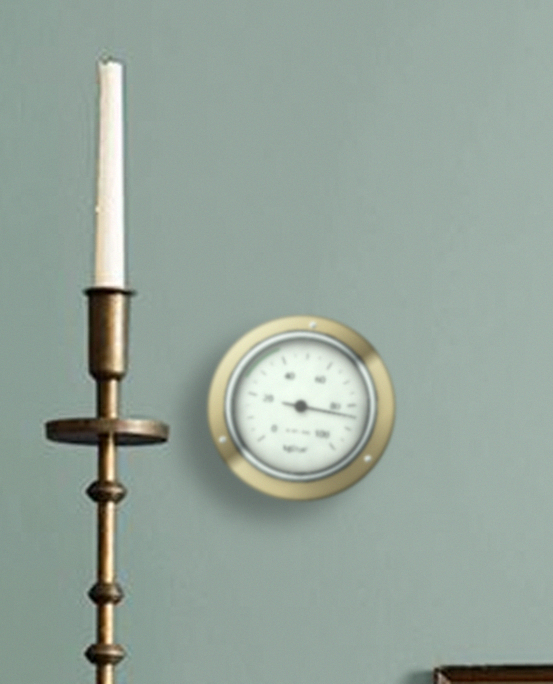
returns 85,kg/cm²
